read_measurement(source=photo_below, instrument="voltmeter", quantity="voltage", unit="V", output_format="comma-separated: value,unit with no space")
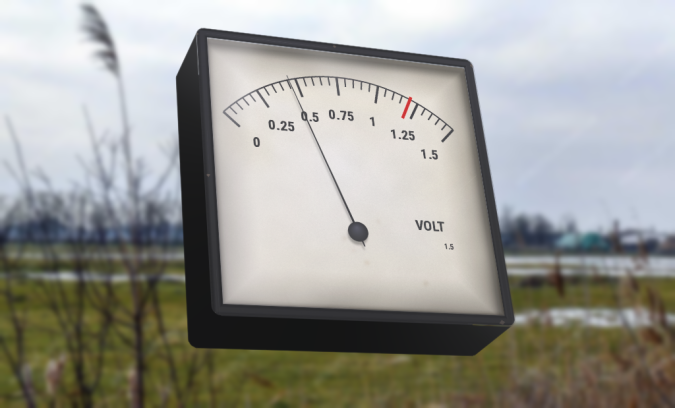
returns 0.45,V
